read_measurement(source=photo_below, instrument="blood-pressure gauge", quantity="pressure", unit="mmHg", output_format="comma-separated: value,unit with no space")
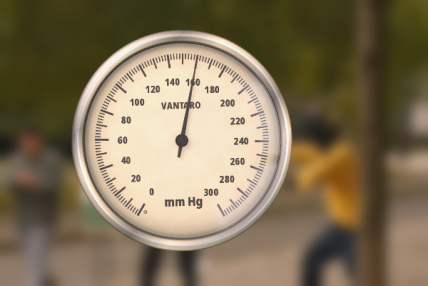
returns 160,mmHg
